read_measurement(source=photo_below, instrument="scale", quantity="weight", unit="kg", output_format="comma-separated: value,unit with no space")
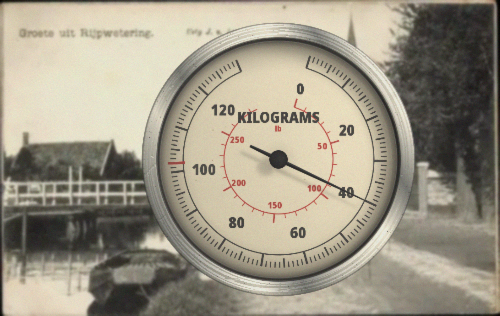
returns 40,kg
